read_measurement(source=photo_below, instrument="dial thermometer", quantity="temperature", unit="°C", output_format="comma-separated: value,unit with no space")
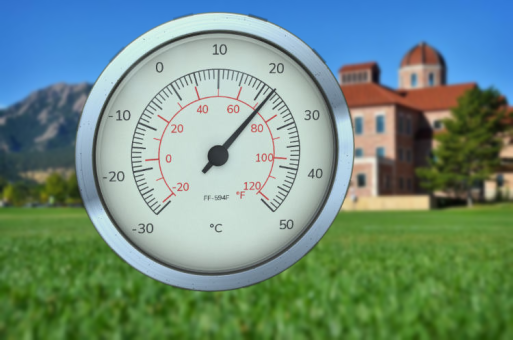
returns 22,°C
